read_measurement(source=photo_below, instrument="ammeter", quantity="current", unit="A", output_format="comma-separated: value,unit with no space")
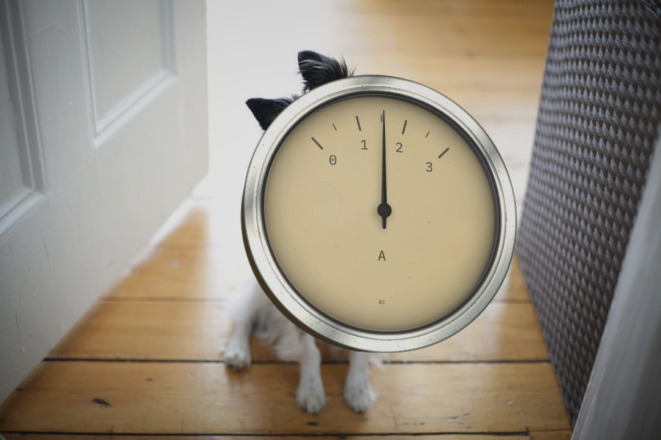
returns 1.5,A
